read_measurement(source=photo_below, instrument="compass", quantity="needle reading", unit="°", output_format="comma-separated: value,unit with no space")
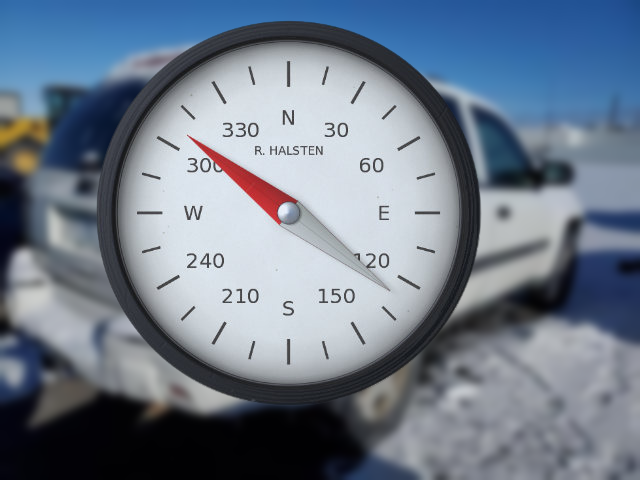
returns 307.5,°
